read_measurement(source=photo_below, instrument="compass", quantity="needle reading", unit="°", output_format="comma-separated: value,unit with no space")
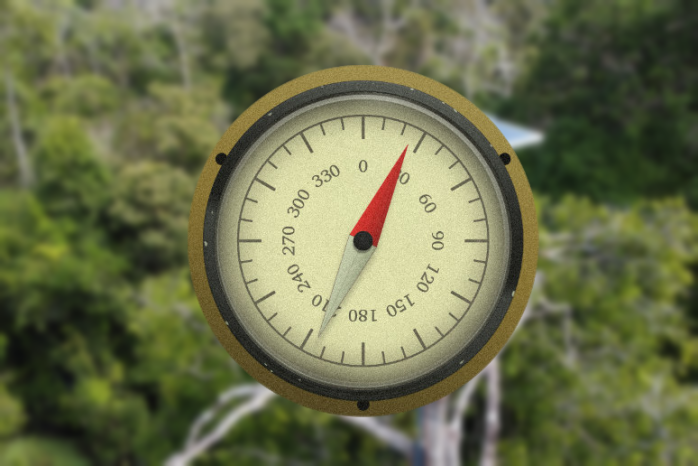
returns 25,°
